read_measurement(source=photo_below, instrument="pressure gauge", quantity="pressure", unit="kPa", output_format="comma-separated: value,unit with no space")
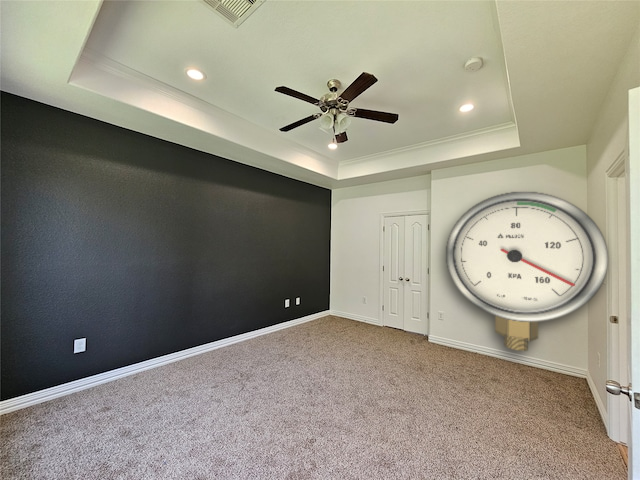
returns 150,kPa
